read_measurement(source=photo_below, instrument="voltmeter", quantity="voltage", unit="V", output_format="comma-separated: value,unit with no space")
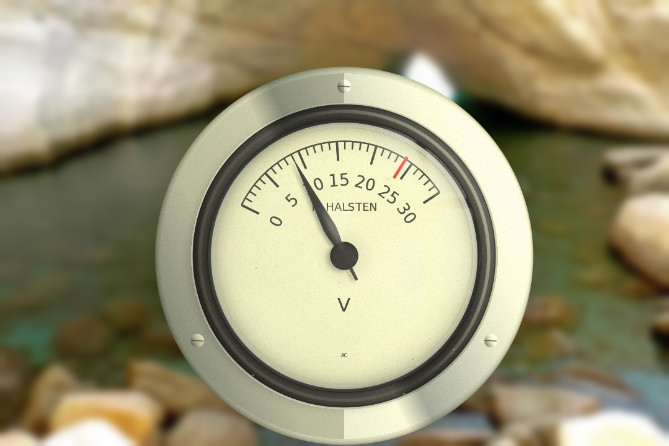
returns 9,V
